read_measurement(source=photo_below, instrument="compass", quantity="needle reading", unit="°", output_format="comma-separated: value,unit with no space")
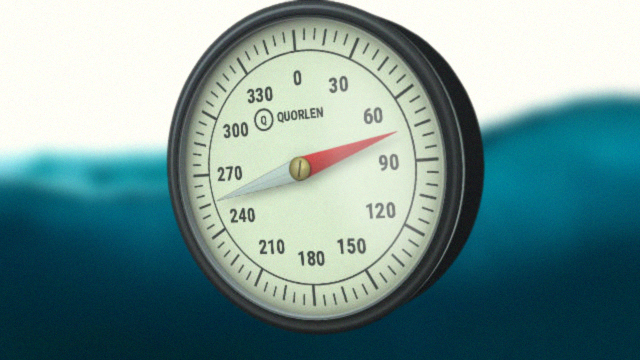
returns 75,°
